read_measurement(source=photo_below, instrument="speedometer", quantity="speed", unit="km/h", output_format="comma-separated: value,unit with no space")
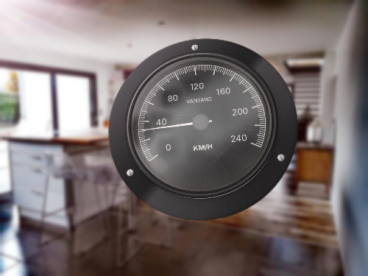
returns 30,km/h
